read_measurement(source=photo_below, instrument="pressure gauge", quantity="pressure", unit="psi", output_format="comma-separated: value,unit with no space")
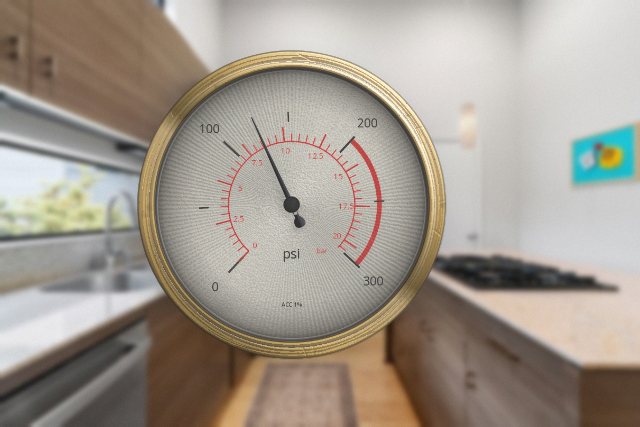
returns 125,psi
